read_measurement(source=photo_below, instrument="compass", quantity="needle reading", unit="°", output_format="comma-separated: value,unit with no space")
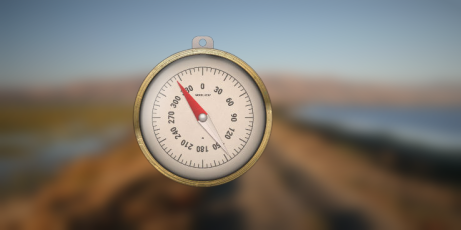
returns 325,°
